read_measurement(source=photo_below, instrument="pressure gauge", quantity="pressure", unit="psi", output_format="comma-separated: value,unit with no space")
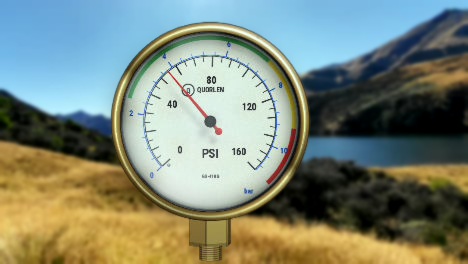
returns 55,psi
